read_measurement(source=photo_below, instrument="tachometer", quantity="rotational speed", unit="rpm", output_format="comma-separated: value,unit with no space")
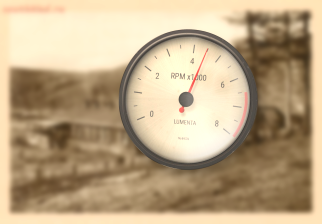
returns 4500,rpm
